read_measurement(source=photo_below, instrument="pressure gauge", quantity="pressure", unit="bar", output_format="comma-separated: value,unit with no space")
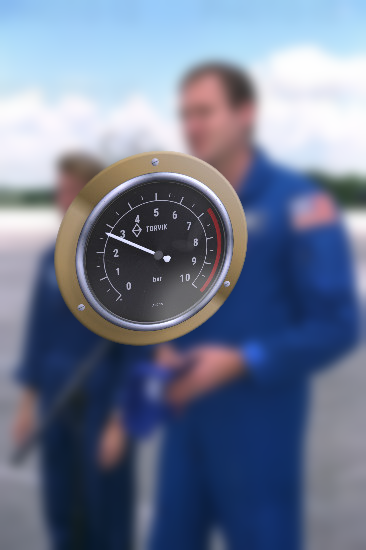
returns 2.75,bar
